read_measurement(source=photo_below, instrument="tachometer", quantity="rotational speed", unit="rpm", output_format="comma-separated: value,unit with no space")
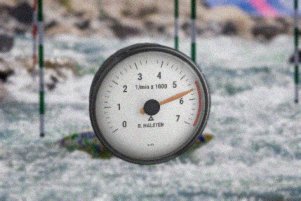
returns 5600,rpm
